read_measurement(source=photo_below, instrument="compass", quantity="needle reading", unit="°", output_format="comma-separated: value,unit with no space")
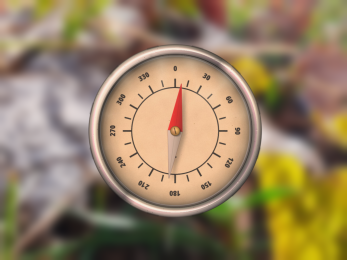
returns 7.5,°
